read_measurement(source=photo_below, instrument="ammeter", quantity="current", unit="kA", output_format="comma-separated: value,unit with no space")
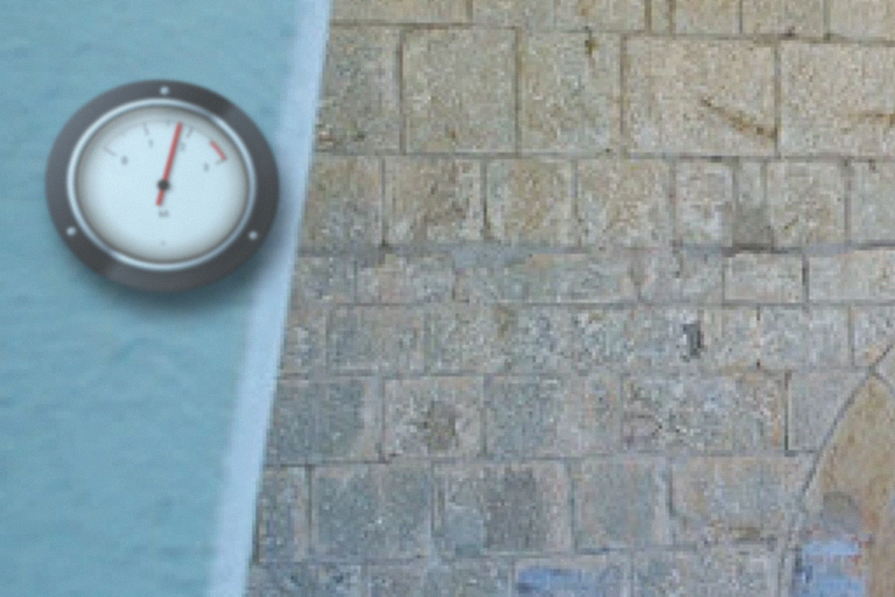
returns 1.75,kA
